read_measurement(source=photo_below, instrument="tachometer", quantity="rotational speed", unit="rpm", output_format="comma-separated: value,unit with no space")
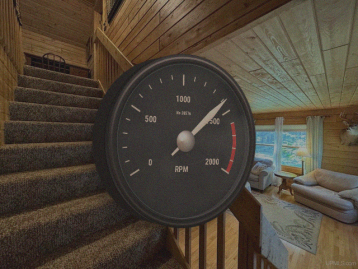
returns 1400,rpm
